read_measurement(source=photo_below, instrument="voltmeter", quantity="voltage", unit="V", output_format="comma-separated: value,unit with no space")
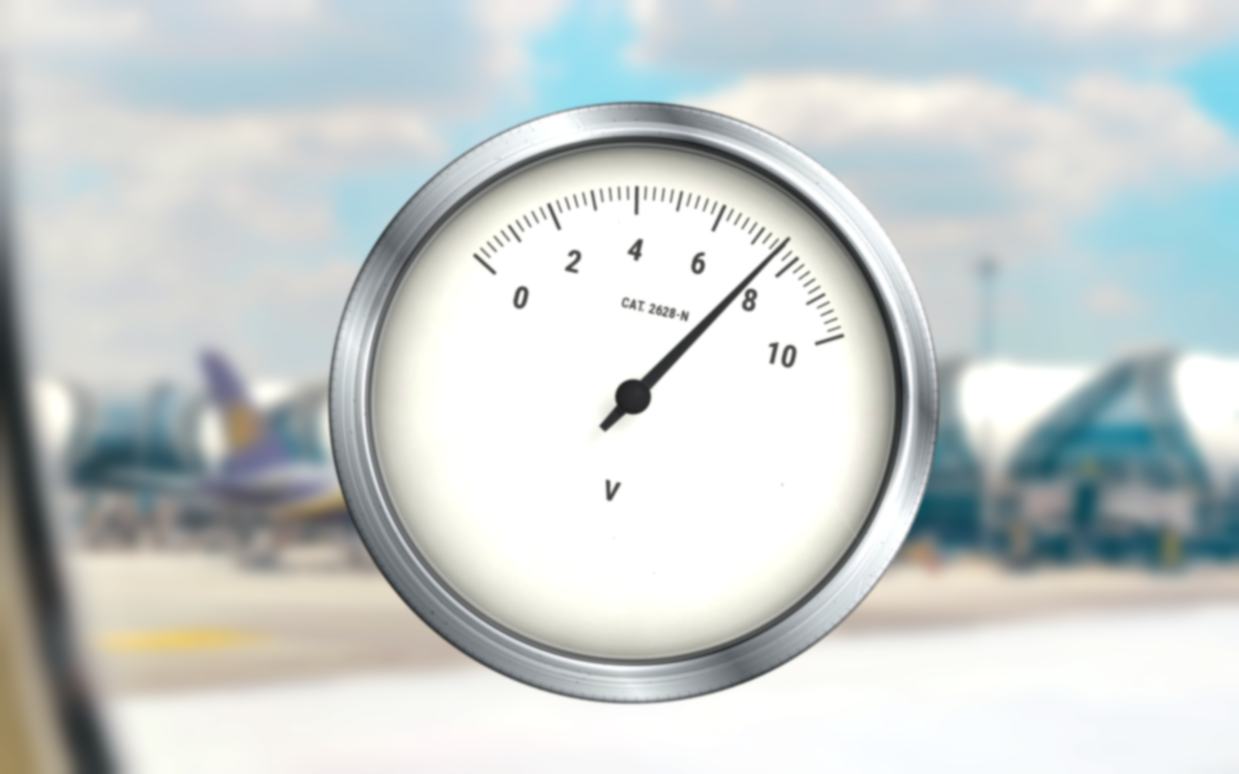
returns 7.6,V
